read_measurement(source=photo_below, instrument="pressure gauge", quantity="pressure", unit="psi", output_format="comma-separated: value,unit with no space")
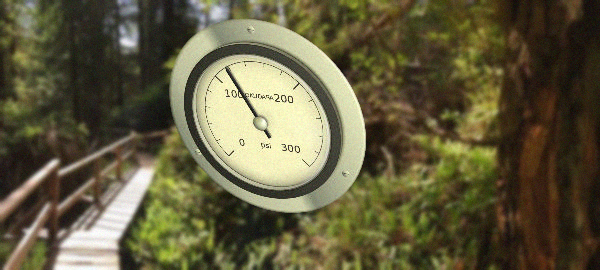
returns 120,psi
